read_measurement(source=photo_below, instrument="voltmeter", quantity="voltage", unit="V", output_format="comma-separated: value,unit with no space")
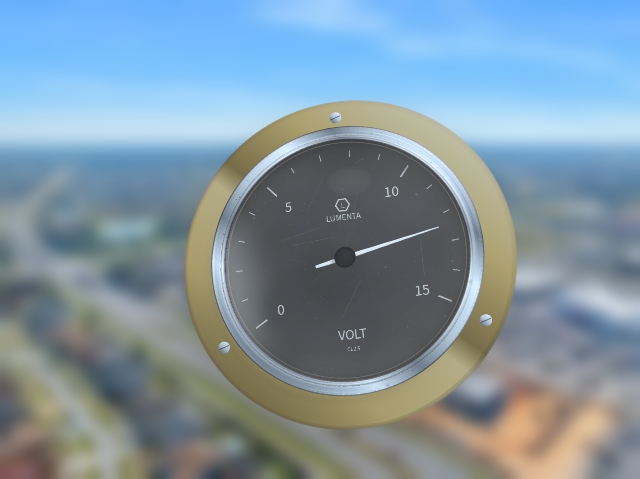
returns 12.5,V
